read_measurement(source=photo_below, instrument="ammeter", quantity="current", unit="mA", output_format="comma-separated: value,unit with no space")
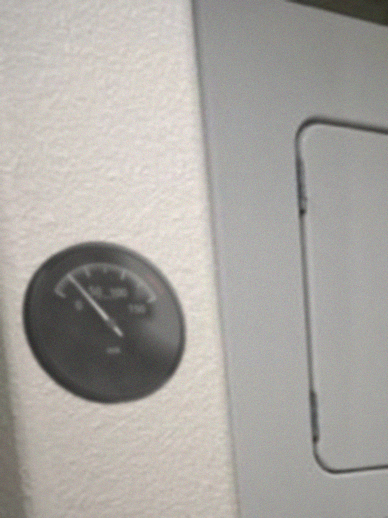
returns 25,mA
